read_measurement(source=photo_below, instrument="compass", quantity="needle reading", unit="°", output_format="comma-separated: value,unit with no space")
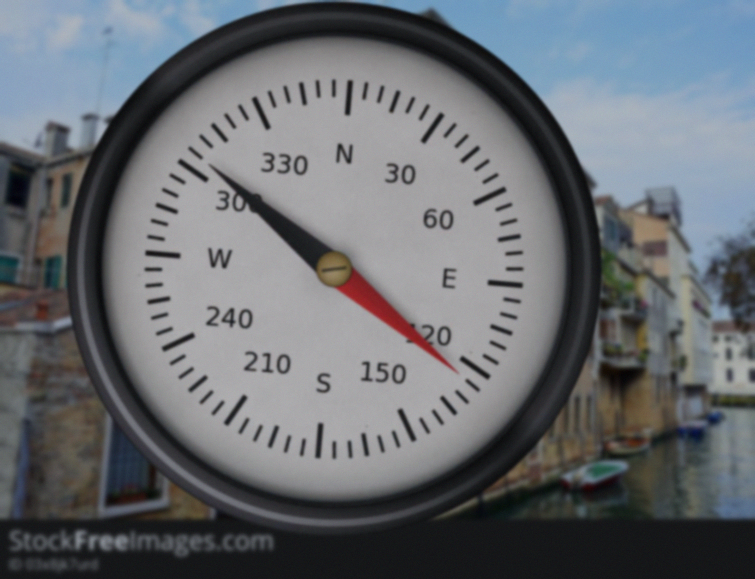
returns 125,°
